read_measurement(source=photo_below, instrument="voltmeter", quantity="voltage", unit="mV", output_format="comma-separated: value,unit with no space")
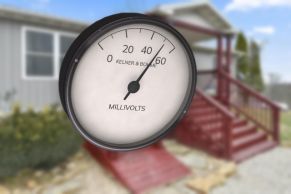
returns 50,mV
